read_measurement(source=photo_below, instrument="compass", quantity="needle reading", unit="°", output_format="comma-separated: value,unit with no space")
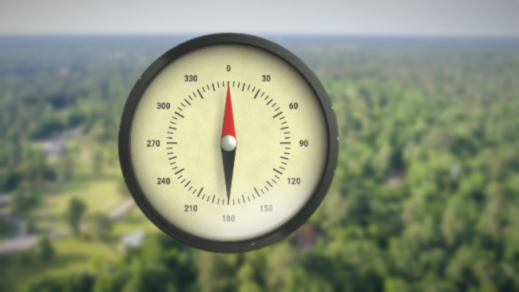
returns 0,°
